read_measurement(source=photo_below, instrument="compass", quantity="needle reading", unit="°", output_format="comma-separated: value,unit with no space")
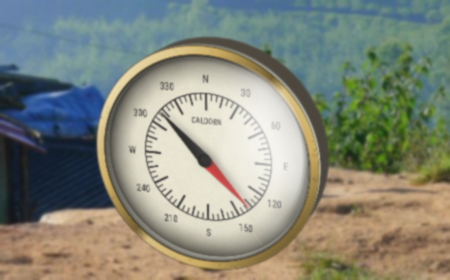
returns 135,°
